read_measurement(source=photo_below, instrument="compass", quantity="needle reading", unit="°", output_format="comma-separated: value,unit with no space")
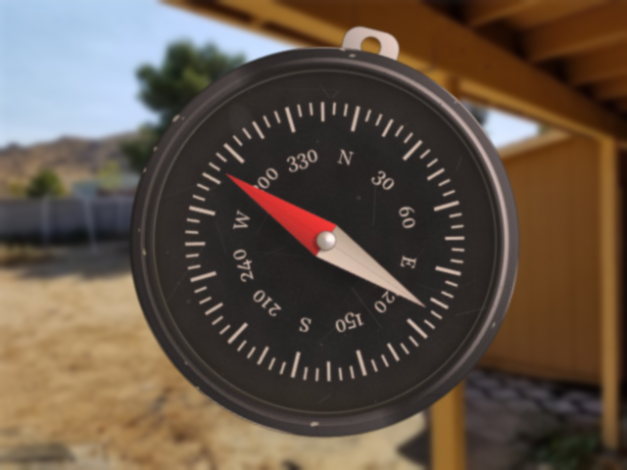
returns 290,°
